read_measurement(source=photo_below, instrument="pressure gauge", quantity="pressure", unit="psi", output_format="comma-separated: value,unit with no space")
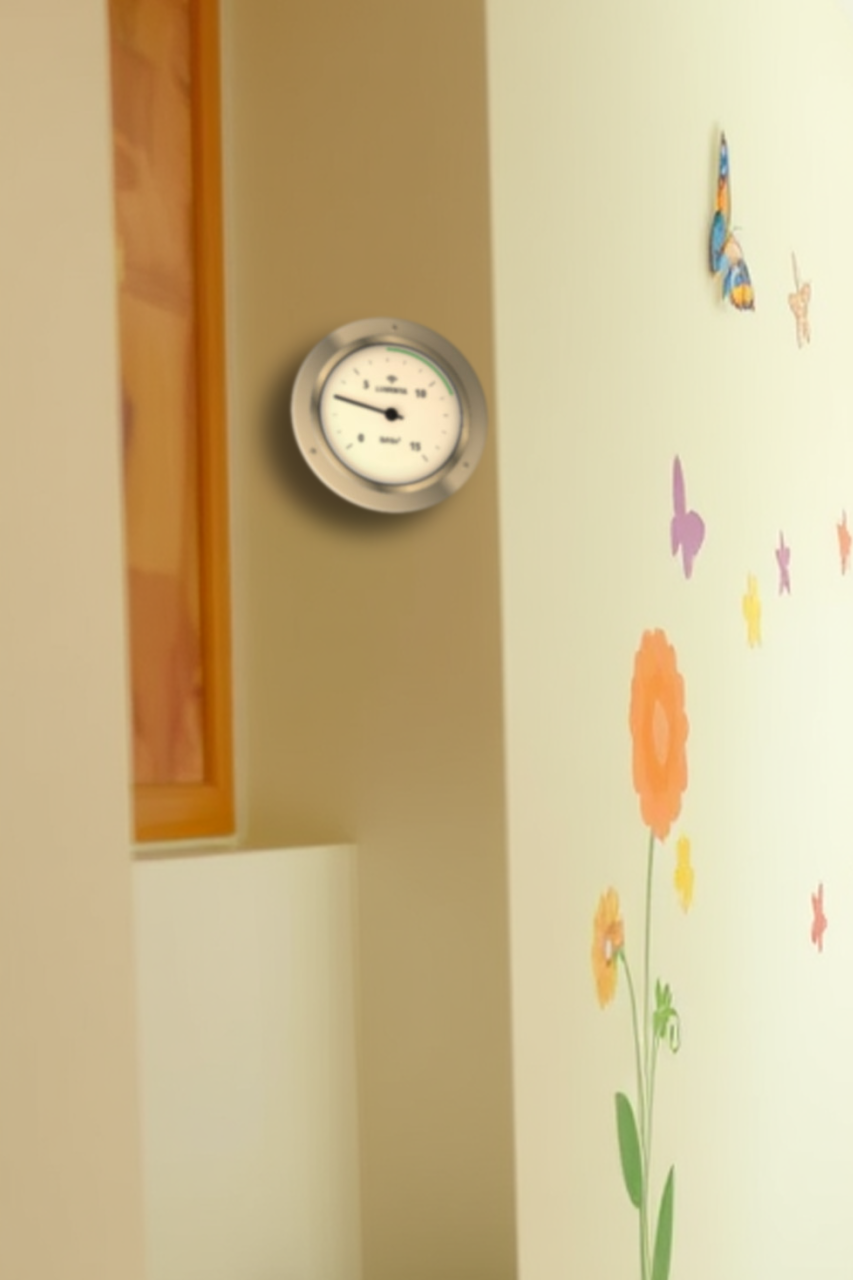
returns 3,psi
